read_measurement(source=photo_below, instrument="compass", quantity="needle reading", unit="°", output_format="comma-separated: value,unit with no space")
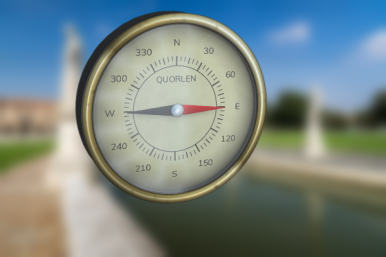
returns 90,°
